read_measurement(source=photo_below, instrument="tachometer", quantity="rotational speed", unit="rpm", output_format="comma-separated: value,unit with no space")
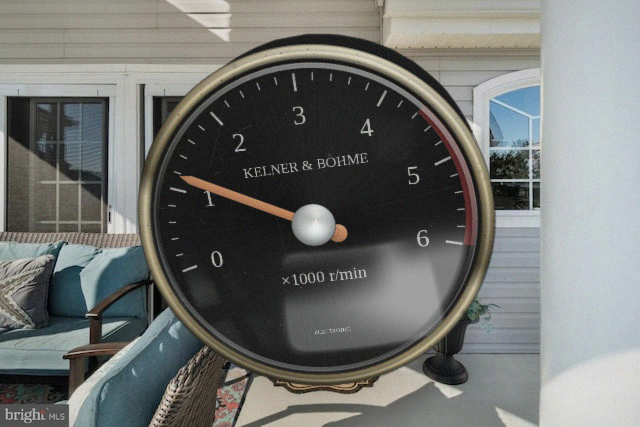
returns 1200,rpm
